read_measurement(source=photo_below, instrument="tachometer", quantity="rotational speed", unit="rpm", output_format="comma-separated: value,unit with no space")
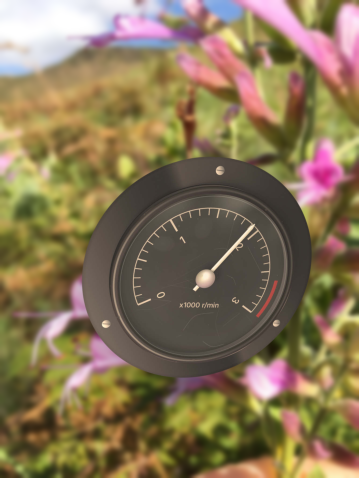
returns 1900,rpm
